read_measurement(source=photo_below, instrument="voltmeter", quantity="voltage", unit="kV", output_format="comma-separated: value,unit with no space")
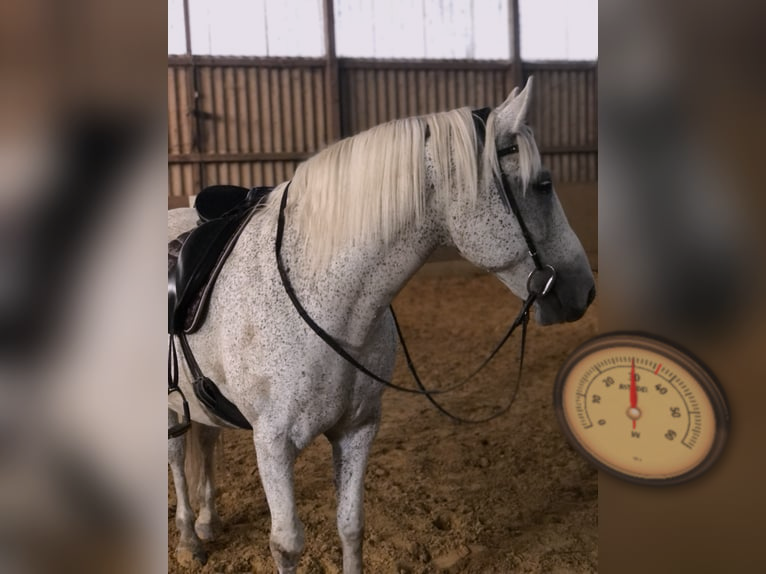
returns 30,kV
